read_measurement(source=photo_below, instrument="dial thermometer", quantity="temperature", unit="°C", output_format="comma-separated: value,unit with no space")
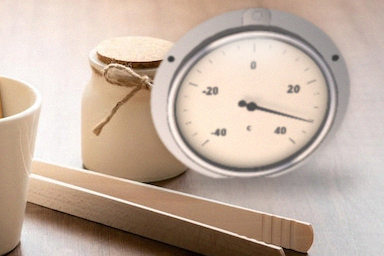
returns 32,°C
